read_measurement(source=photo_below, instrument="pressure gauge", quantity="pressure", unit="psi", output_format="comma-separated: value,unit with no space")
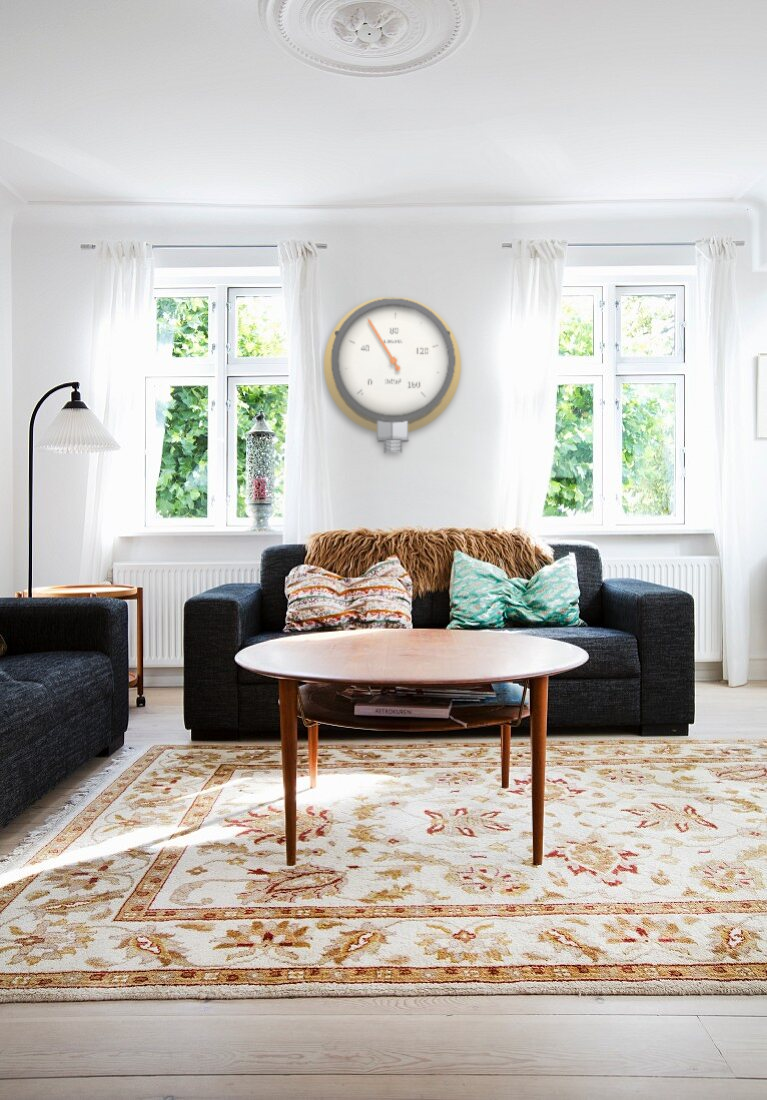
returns 60,psi
